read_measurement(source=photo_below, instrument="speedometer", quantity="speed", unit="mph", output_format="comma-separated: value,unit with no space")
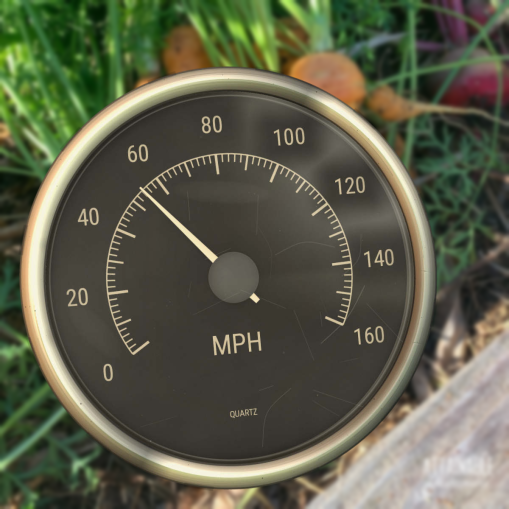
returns 54,mph
